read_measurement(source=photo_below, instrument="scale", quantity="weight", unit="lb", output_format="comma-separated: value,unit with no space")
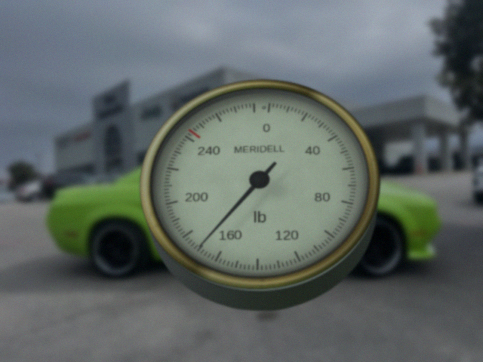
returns 170,lb
